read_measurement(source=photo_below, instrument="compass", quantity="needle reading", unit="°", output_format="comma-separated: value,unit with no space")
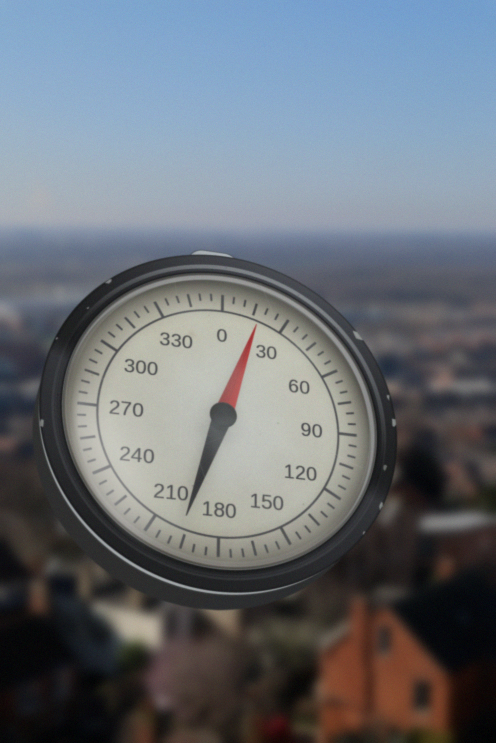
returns 17.5,°
